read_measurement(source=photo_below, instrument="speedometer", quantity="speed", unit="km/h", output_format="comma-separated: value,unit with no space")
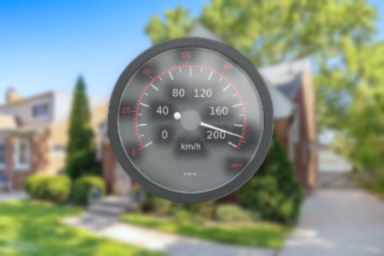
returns 190,km/h
